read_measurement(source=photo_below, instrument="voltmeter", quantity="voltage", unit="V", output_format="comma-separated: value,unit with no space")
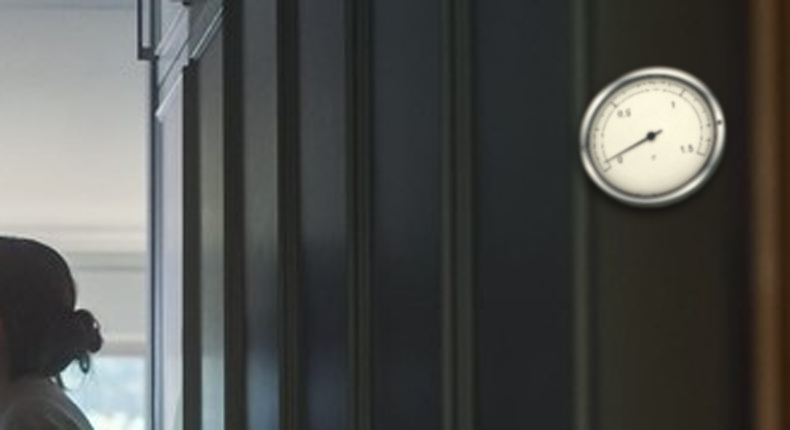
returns 0.05,V
